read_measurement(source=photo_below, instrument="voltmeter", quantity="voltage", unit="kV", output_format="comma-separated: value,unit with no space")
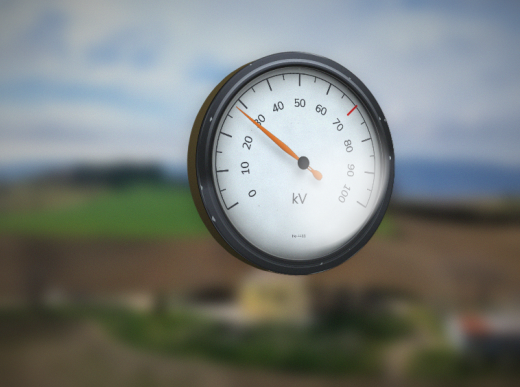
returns 27.5,kV
